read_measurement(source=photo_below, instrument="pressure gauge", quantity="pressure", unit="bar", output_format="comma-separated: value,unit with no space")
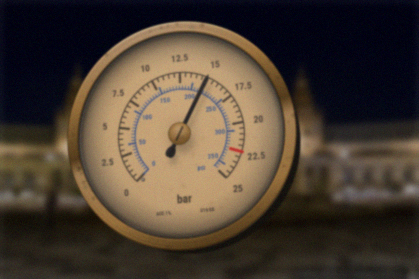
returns 15,bar
